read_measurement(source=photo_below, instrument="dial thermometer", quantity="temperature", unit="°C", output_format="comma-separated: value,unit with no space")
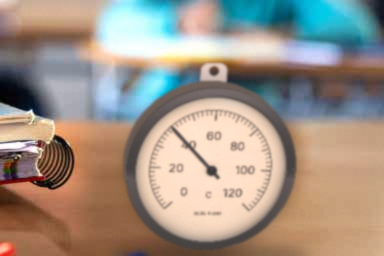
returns 40,°C
